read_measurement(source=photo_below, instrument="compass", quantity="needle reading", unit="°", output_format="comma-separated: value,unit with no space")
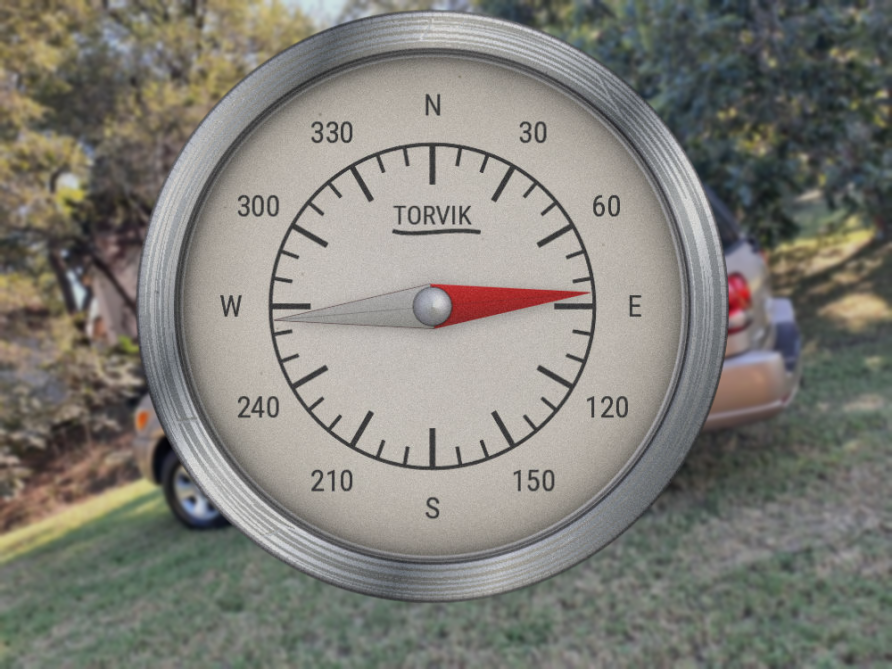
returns 85,°
